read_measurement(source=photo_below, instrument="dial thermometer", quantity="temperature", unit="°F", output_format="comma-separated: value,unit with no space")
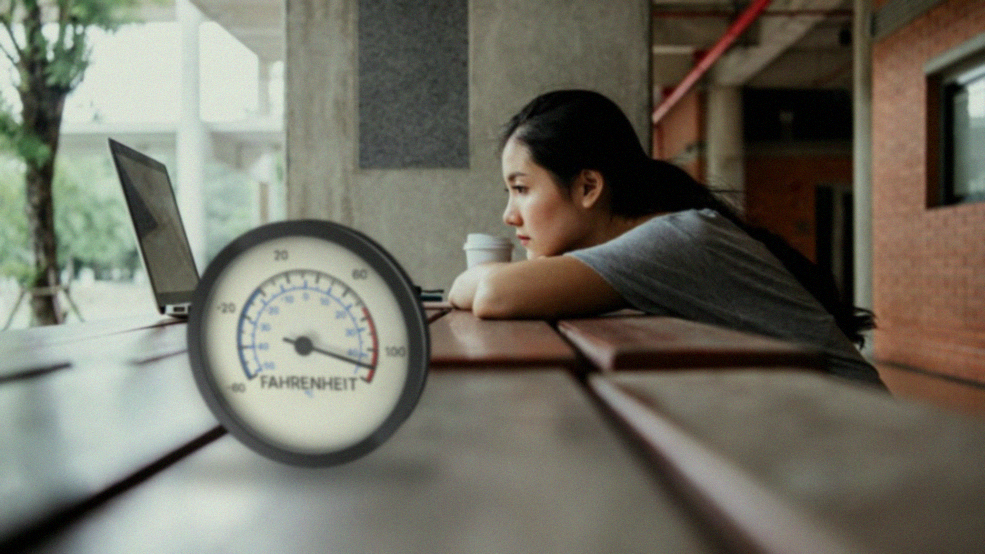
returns 110,°F
